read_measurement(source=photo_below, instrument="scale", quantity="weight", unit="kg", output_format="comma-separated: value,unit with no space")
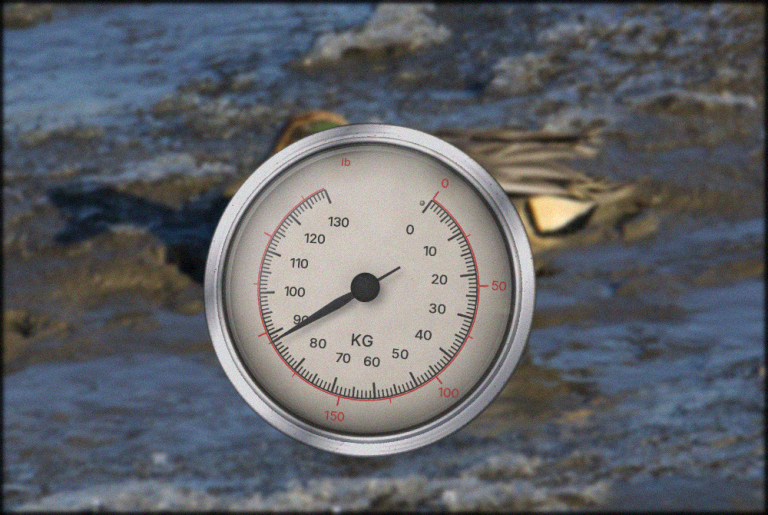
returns 88,kg
